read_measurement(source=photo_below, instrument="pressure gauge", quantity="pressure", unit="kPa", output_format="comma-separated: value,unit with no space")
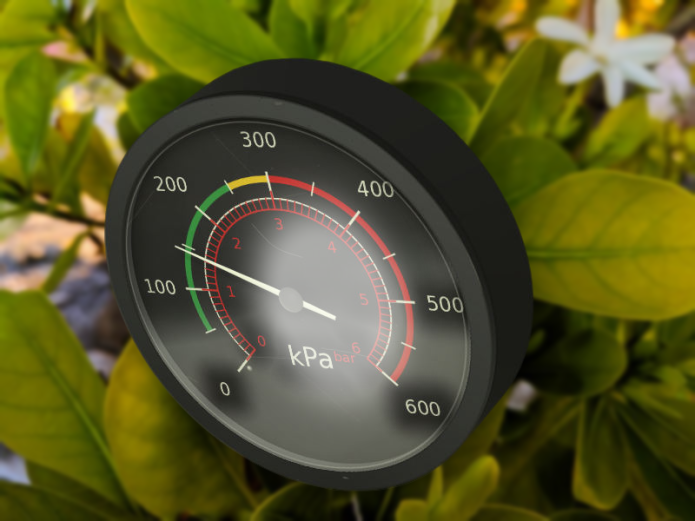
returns 150,kPa
